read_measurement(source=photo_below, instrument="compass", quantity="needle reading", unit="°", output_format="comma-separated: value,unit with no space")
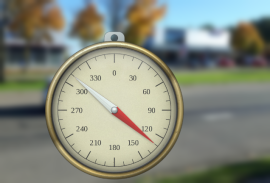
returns 130,°
